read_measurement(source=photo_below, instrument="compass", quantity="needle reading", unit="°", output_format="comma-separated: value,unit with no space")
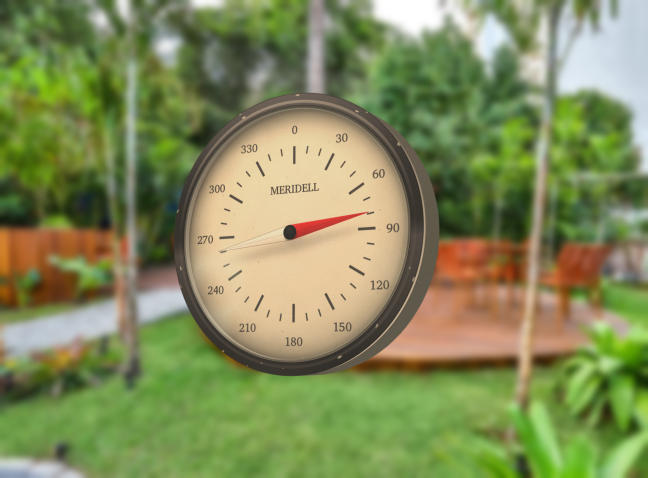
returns 80,°
